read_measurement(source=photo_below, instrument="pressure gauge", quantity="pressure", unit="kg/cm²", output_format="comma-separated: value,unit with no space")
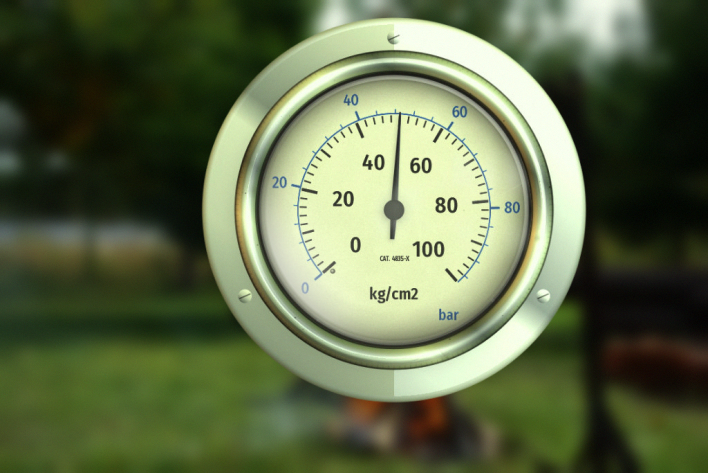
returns 50,kg/cm²
